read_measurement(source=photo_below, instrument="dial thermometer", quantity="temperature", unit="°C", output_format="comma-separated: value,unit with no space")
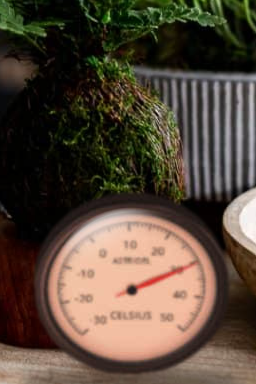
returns 30,°C
